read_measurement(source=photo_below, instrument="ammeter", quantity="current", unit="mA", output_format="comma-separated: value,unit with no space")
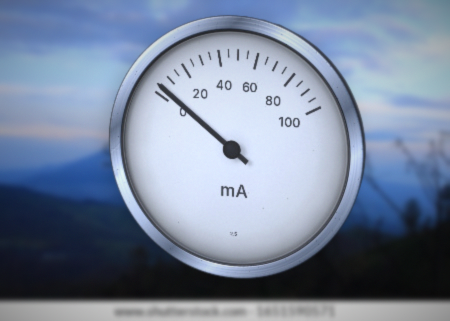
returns 5,mA
